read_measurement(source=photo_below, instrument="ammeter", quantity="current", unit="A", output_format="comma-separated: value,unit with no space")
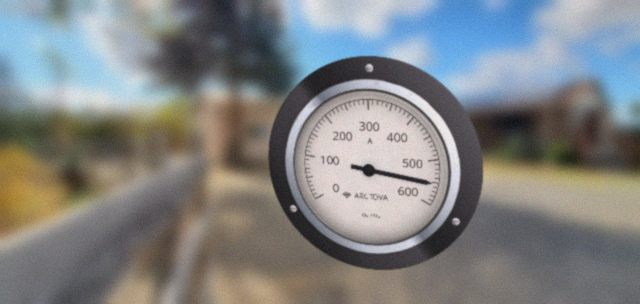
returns 550,A
